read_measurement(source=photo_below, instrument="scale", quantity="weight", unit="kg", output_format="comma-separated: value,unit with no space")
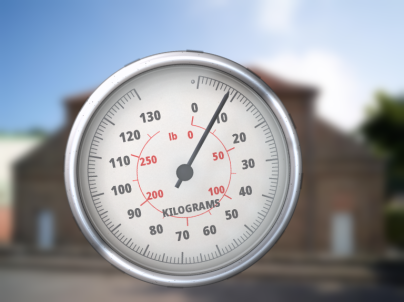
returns 8,kg
